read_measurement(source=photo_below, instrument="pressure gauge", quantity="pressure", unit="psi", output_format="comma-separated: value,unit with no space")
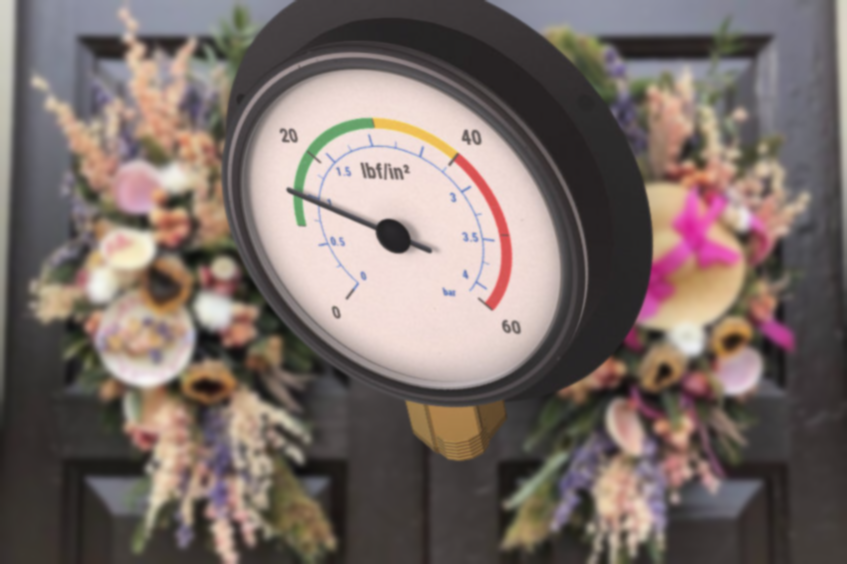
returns 15,psi
